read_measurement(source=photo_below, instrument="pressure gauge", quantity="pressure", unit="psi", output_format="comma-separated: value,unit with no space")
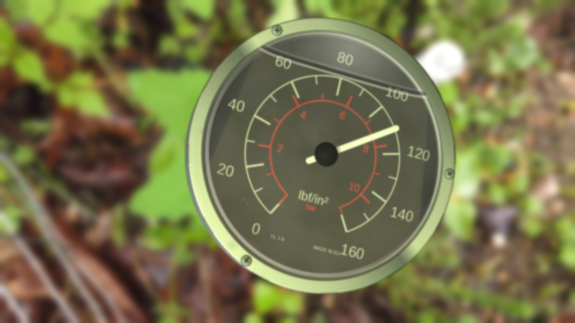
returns 110,psi
